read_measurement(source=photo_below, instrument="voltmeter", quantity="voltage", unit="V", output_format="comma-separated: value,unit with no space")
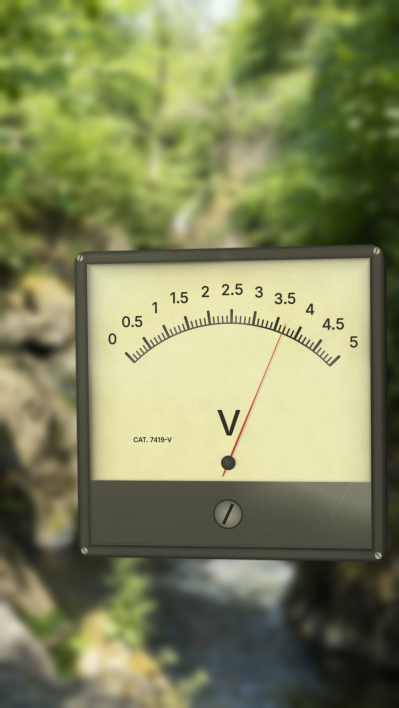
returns 3.7,V
